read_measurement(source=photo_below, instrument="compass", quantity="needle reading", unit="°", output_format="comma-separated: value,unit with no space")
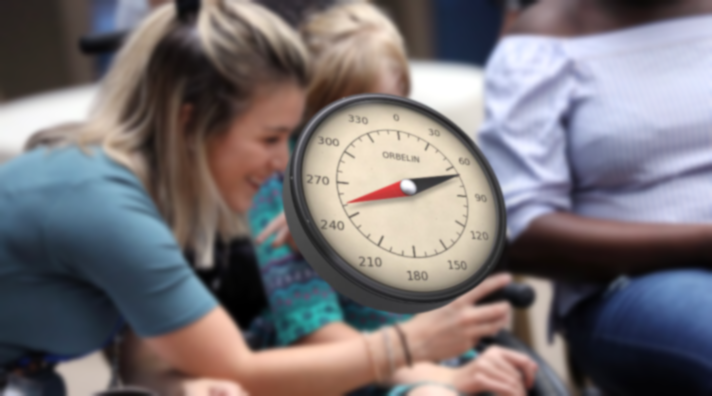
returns 250,°
